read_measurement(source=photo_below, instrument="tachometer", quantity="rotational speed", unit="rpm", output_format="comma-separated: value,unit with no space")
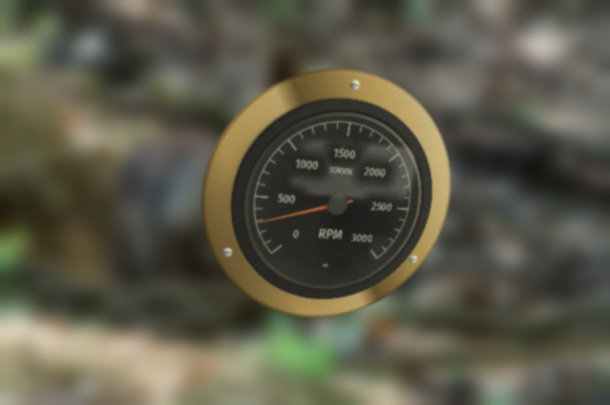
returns 300,rpm
